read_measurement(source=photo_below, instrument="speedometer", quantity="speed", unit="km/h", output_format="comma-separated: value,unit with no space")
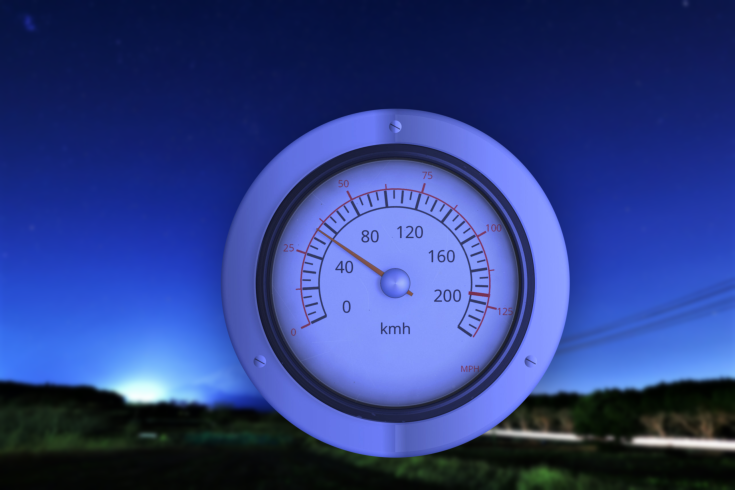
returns 55,km/h
